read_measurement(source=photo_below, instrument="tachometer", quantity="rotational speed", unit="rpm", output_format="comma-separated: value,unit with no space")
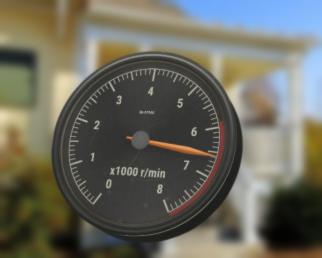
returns 6600,rpm
